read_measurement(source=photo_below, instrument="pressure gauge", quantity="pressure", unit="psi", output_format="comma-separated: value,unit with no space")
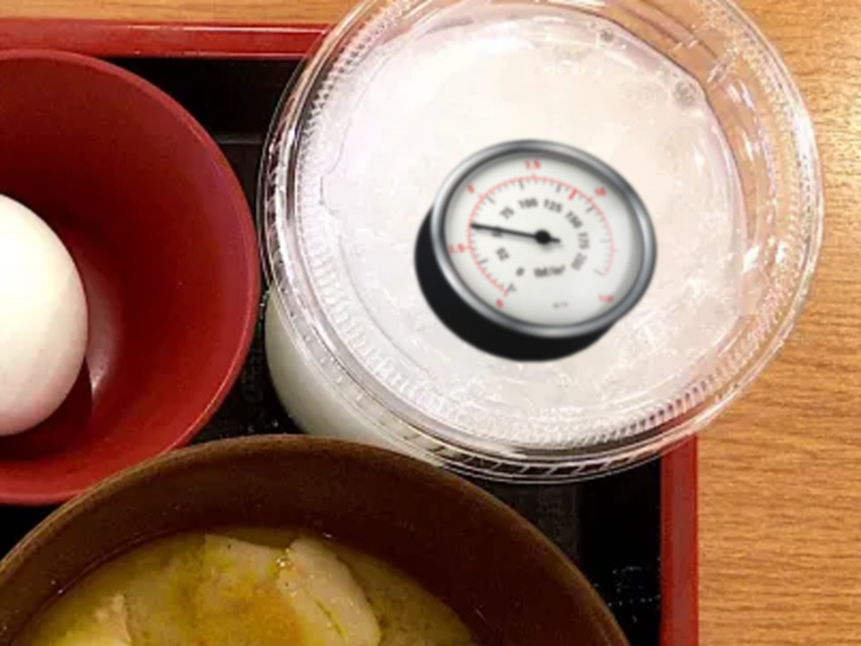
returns 50,psi
